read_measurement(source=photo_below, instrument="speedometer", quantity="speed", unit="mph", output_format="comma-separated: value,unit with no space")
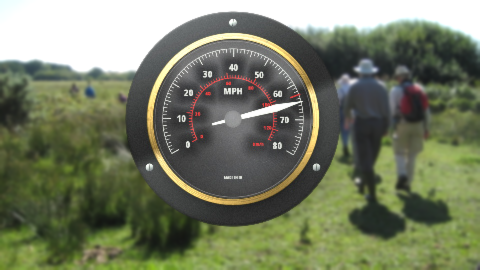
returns 65,mph
